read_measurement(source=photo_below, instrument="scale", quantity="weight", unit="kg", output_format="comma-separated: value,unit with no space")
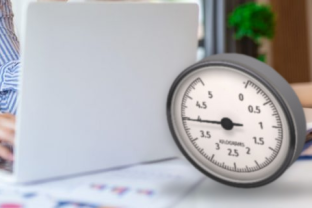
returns 4,kg
